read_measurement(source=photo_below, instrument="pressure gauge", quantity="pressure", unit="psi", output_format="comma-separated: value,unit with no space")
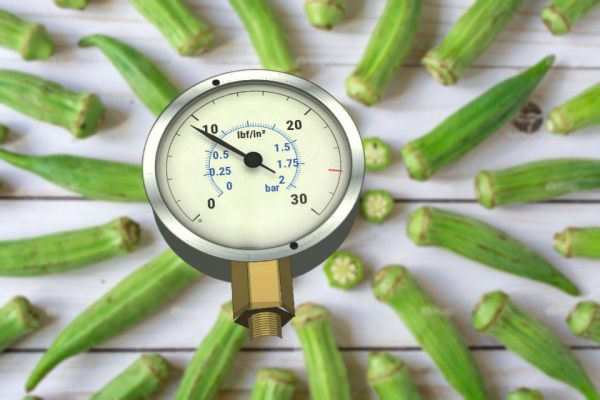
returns 9,psi
